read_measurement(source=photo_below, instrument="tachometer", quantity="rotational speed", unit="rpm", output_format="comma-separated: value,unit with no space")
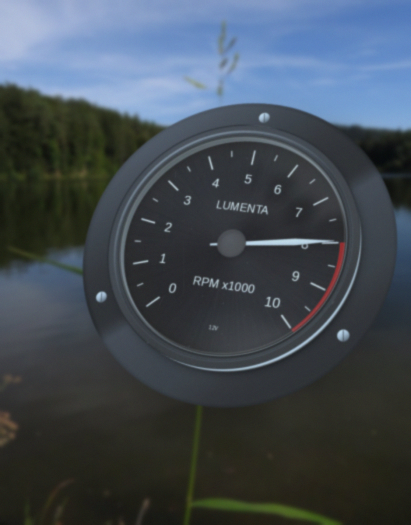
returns 8000,rpm
